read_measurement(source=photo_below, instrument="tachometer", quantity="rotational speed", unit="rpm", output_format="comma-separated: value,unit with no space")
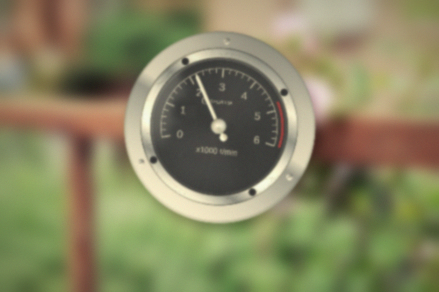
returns 2200,rpm
